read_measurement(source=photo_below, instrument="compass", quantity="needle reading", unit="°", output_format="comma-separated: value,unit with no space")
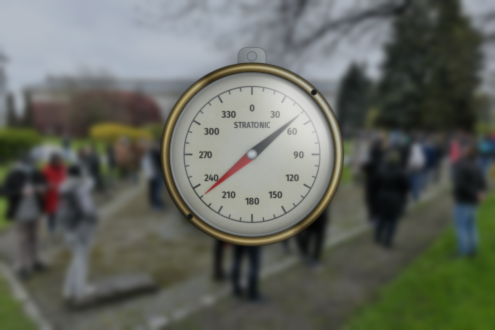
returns 230,°
